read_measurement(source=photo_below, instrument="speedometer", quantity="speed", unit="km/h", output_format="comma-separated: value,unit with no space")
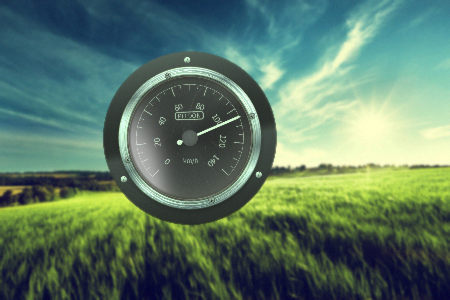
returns 105,km/h
